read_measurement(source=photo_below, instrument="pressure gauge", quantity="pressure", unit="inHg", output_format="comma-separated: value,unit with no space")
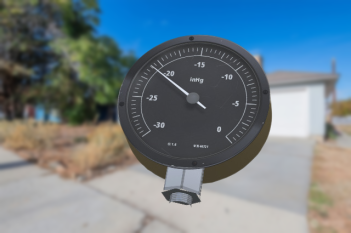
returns -21,inHg
